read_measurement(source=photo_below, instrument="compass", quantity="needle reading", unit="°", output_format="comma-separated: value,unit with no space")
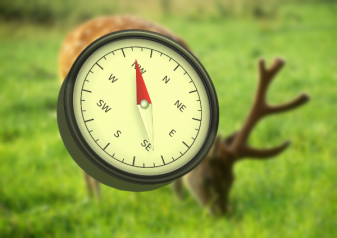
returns 310,°
